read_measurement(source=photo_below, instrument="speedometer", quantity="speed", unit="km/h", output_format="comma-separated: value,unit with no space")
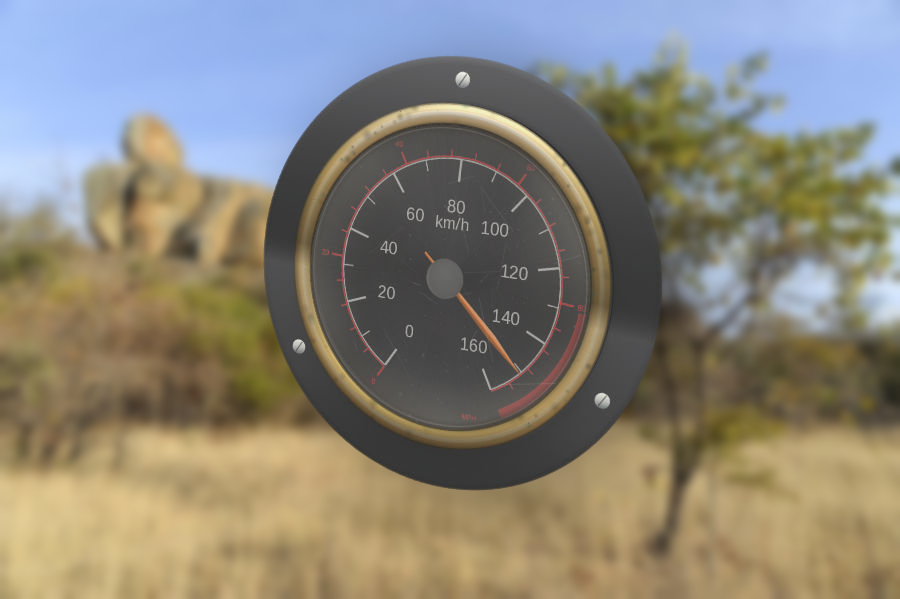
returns 150,km/h
